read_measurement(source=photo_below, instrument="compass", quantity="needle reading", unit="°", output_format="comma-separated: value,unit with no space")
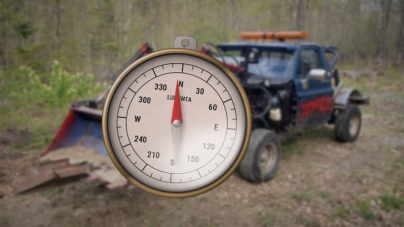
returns 355,°
